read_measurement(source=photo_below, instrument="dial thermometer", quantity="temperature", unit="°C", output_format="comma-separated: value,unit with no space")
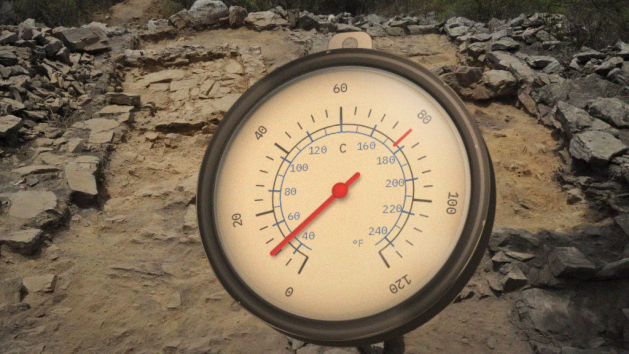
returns 8,°C
